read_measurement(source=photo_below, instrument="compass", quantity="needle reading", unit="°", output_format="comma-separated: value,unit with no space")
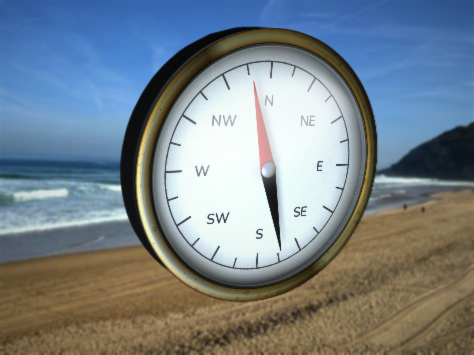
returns 345,°
